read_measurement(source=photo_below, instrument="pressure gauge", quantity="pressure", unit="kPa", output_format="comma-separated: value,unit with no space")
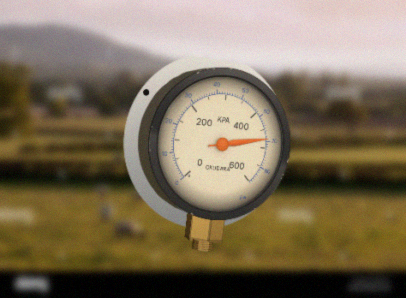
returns 475,kPa
